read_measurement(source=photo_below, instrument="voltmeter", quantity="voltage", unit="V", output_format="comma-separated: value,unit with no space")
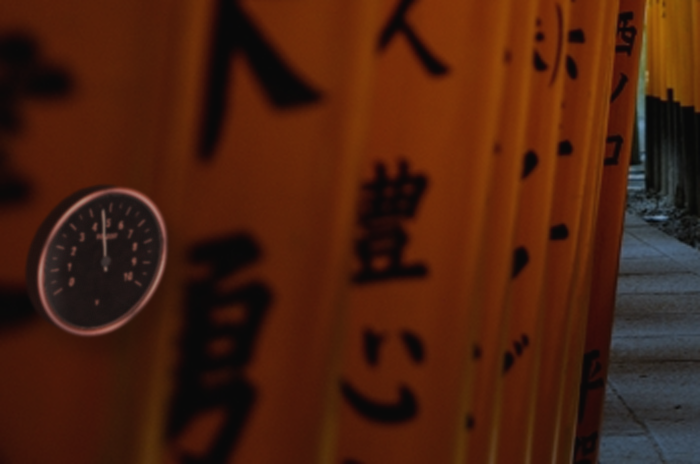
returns 4.5,V
